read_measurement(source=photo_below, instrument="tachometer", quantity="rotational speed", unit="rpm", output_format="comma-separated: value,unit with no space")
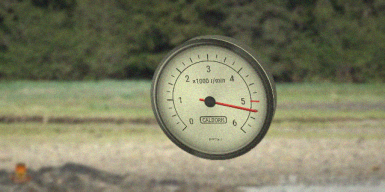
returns 5250,rpm
